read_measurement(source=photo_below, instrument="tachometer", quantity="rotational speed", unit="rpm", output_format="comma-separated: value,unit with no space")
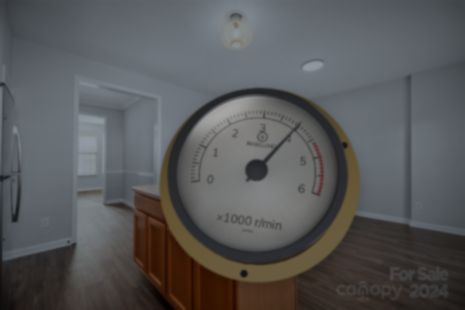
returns 4000,rpm
